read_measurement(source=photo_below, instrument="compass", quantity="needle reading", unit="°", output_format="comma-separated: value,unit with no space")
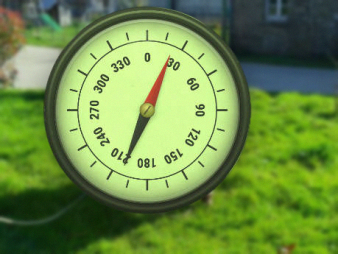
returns 22.5,°
